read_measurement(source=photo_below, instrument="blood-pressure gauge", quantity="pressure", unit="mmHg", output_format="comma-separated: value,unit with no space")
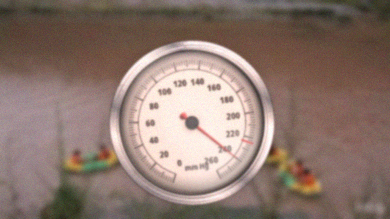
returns 240,mmHg
